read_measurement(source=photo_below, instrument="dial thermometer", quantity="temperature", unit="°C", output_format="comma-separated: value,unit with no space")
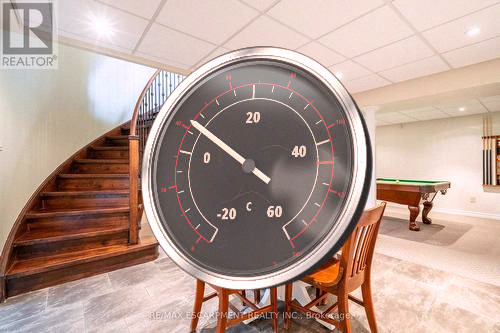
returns 6,°C
